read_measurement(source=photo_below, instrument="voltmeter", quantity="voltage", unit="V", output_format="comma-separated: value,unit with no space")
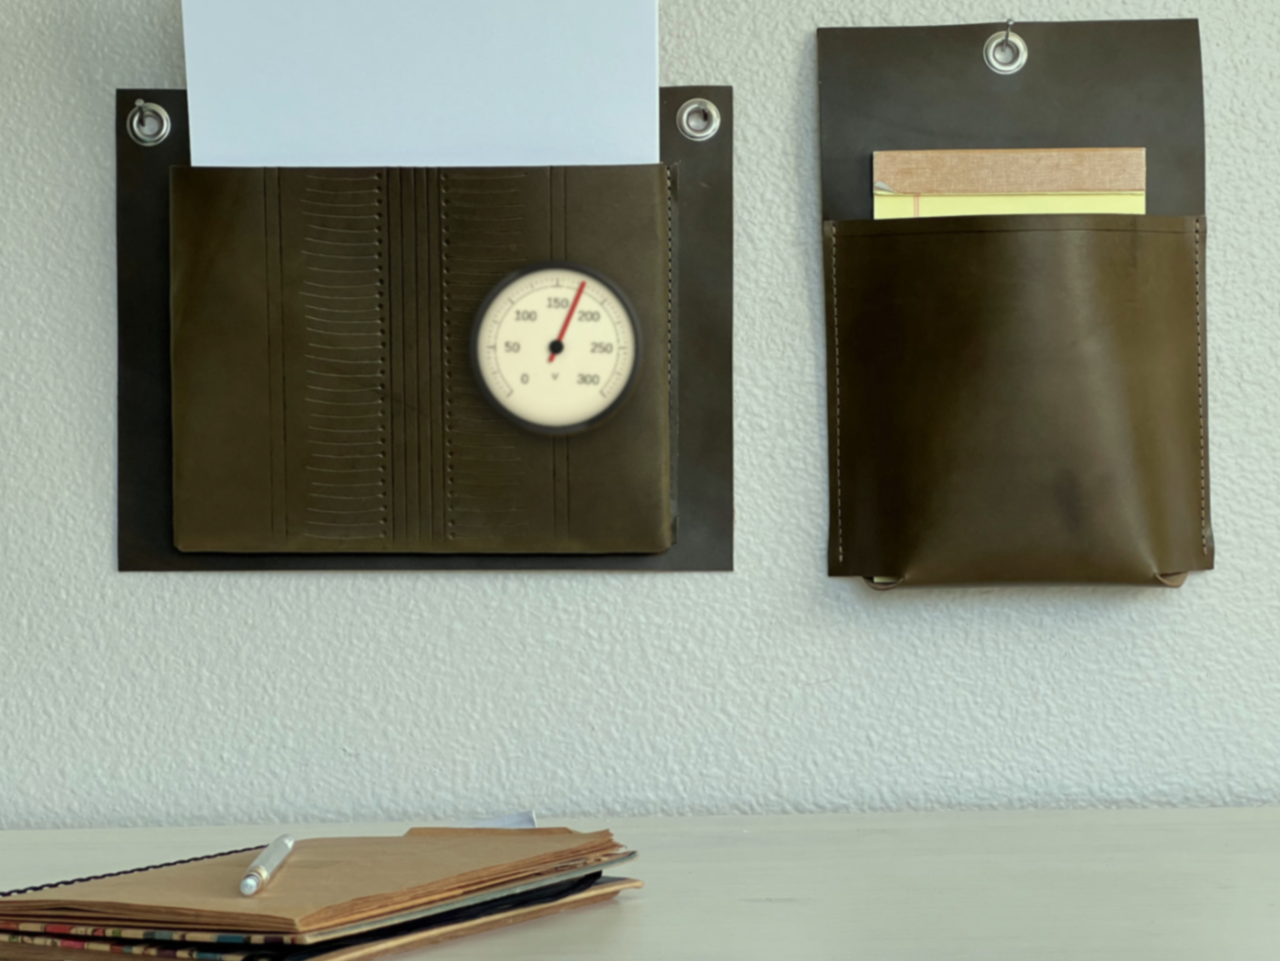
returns 175,V
